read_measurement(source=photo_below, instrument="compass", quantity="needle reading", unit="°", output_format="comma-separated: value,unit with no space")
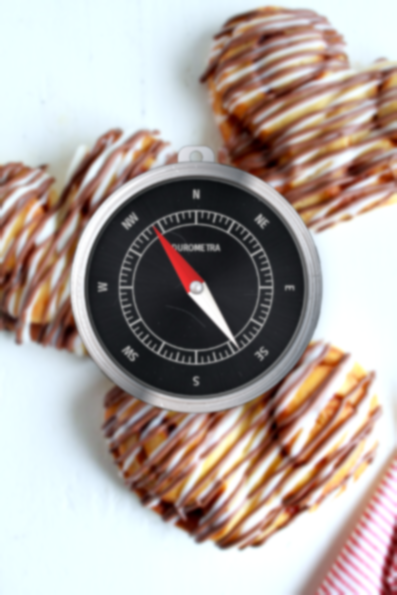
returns 325,°
